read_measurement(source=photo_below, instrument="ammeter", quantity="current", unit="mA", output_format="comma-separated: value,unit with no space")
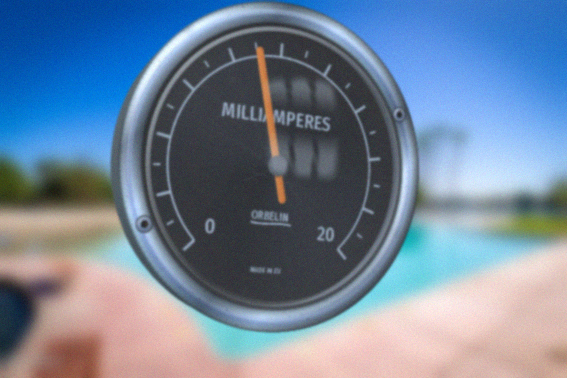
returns 9,mA
